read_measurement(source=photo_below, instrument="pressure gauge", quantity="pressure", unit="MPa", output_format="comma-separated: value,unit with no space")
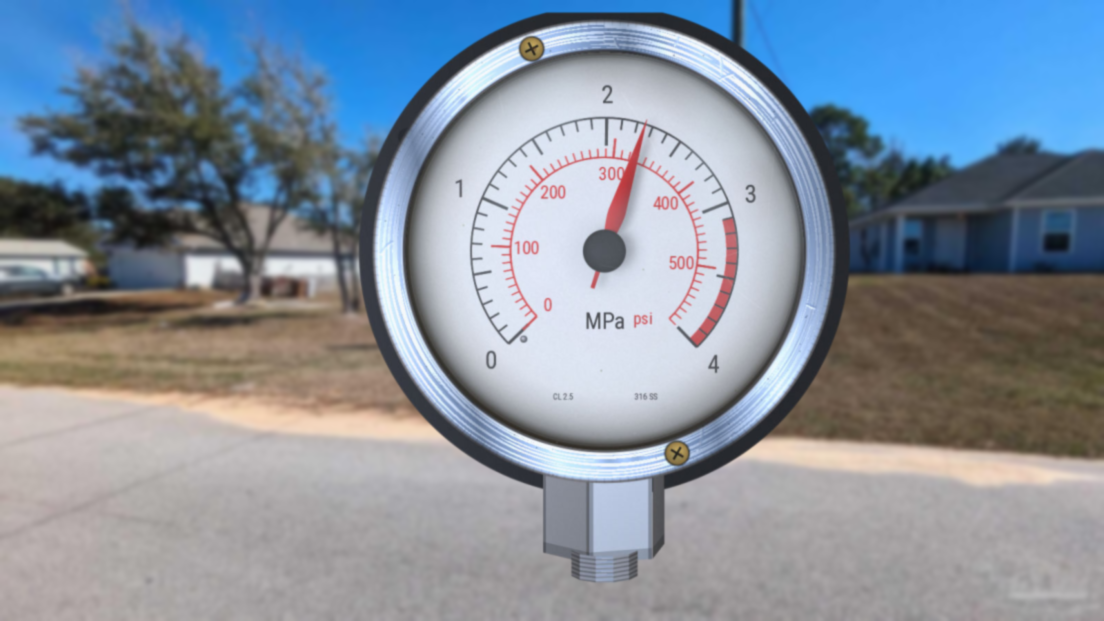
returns 2.25,MPa
